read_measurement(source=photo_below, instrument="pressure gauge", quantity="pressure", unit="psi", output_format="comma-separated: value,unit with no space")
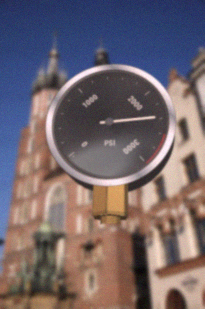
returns 2400,psi
